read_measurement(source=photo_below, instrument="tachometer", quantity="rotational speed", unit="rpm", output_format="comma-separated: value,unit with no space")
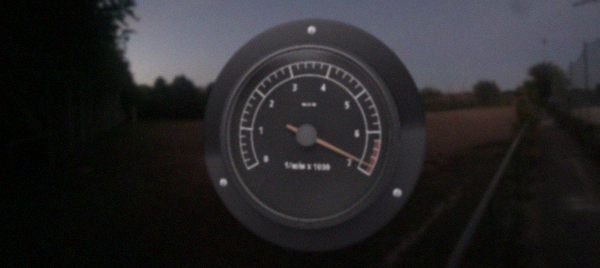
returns 6800,rpm
